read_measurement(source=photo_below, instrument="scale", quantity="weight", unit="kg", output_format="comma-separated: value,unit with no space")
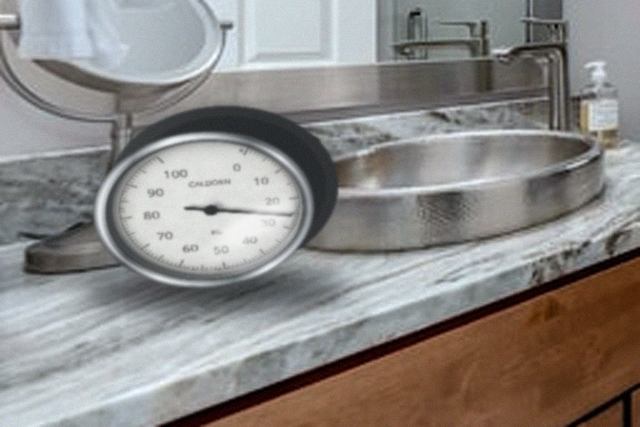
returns 25,kg
